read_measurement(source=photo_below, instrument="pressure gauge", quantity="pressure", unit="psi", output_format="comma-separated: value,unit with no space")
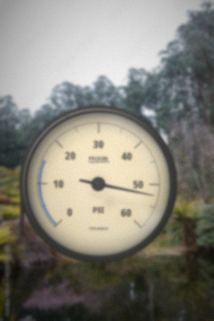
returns 52.5,psi
